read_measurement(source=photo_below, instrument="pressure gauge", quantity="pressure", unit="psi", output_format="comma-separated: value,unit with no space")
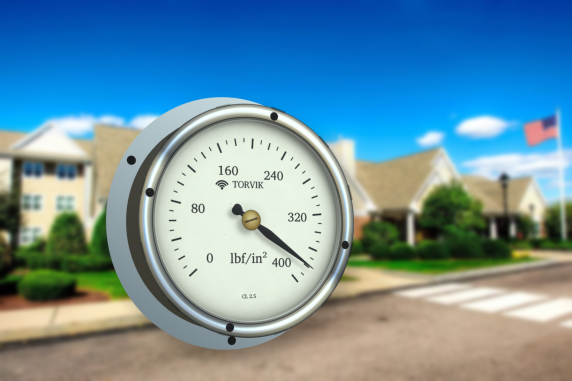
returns 380,psi
